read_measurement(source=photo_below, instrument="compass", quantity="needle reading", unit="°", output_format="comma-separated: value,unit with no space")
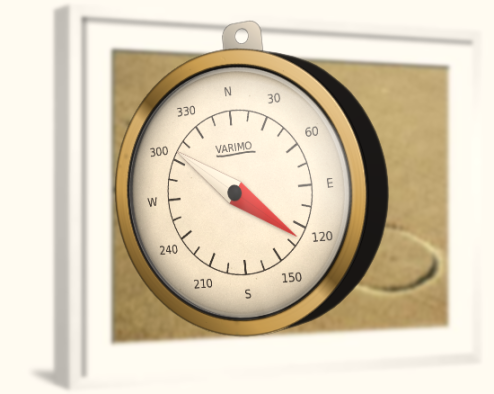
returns 127.5,°
